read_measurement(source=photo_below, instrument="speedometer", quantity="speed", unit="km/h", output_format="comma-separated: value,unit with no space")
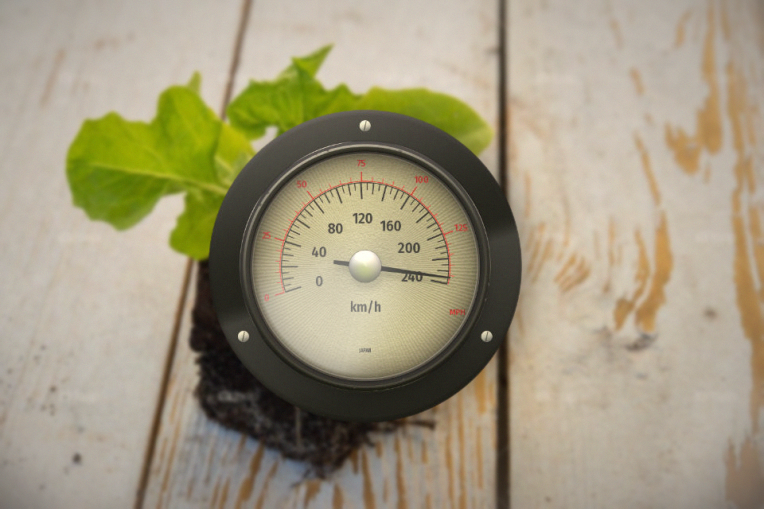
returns 235,km/h
